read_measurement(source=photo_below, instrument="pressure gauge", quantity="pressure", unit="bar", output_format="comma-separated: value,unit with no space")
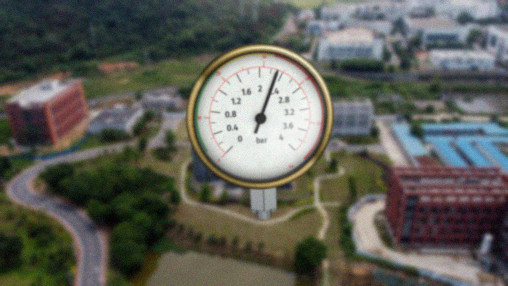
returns 2.3,bar
